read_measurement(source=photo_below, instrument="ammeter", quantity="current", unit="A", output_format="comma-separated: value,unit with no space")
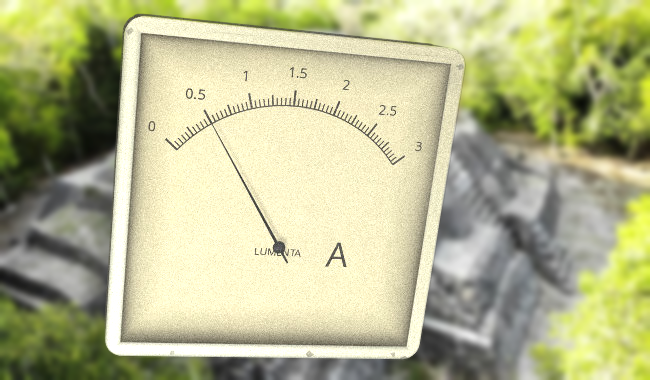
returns 0.5,A
